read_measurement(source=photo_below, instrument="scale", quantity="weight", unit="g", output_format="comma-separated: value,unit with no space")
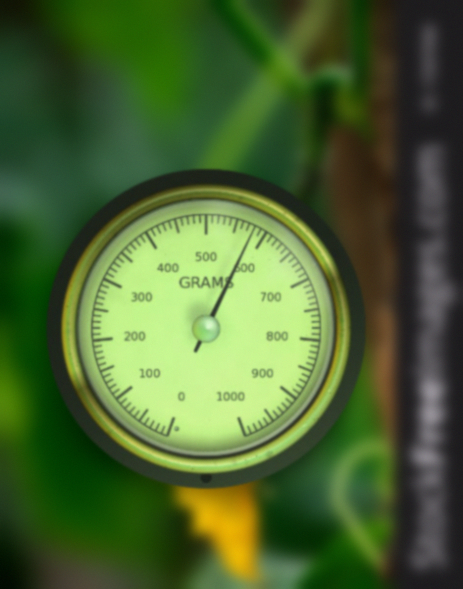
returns 580,g
